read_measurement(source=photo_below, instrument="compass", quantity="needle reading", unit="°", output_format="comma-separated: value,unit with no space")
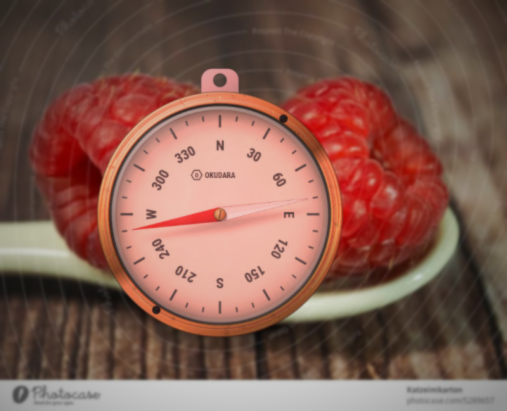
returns 260,°
